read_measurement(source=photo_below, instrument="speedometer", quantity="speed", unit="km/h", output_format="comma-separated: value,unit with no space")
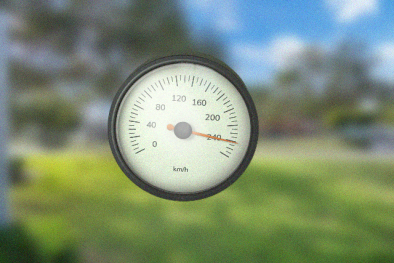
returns 240,km/h
